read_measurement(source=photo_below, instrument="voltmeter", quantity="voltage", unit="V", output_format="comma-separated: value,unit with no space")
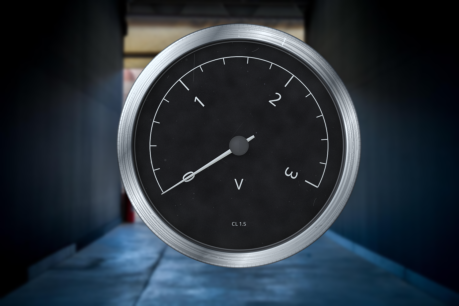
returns 0,V
